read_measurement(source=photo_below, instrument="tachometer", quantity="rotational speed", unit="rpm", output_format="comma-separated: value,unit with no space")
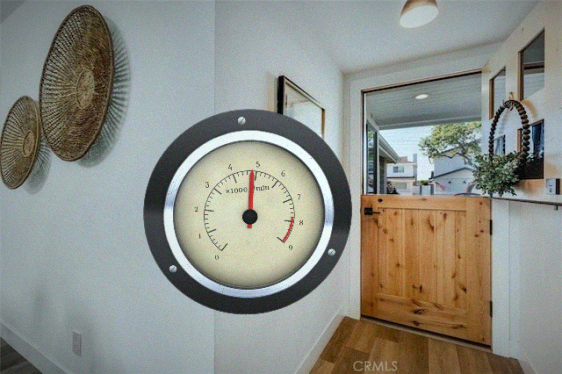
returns 4800,rpm
